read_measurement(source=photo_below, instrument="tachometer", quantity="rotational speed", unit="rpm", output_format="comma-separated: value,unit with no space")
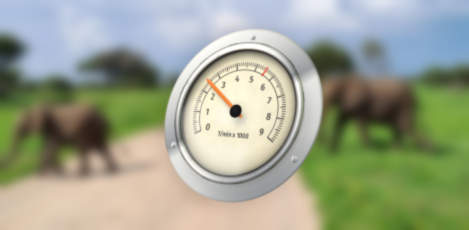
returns 2500,rpm
